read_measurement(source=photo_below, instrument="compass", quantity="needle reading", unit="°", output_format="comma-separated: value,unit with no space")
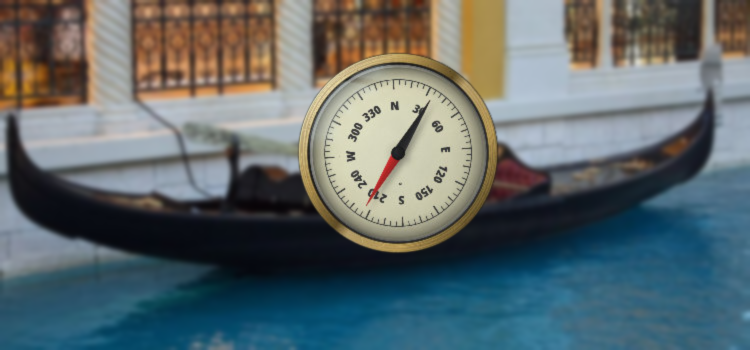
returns 215,°
